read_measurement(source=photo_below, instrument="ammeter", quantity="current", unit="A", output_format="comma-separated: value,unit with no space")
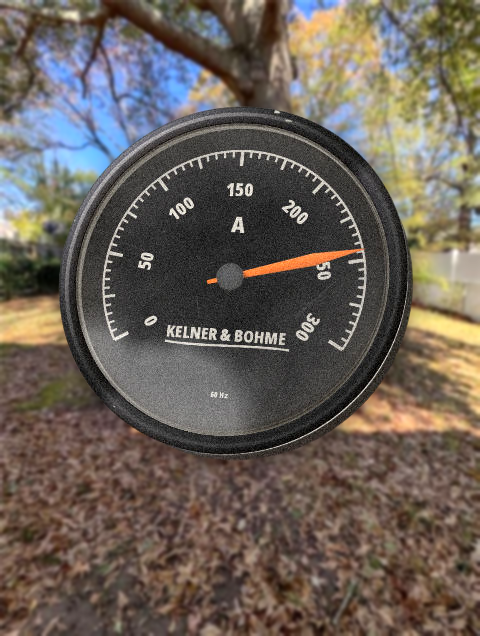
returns 245,A
